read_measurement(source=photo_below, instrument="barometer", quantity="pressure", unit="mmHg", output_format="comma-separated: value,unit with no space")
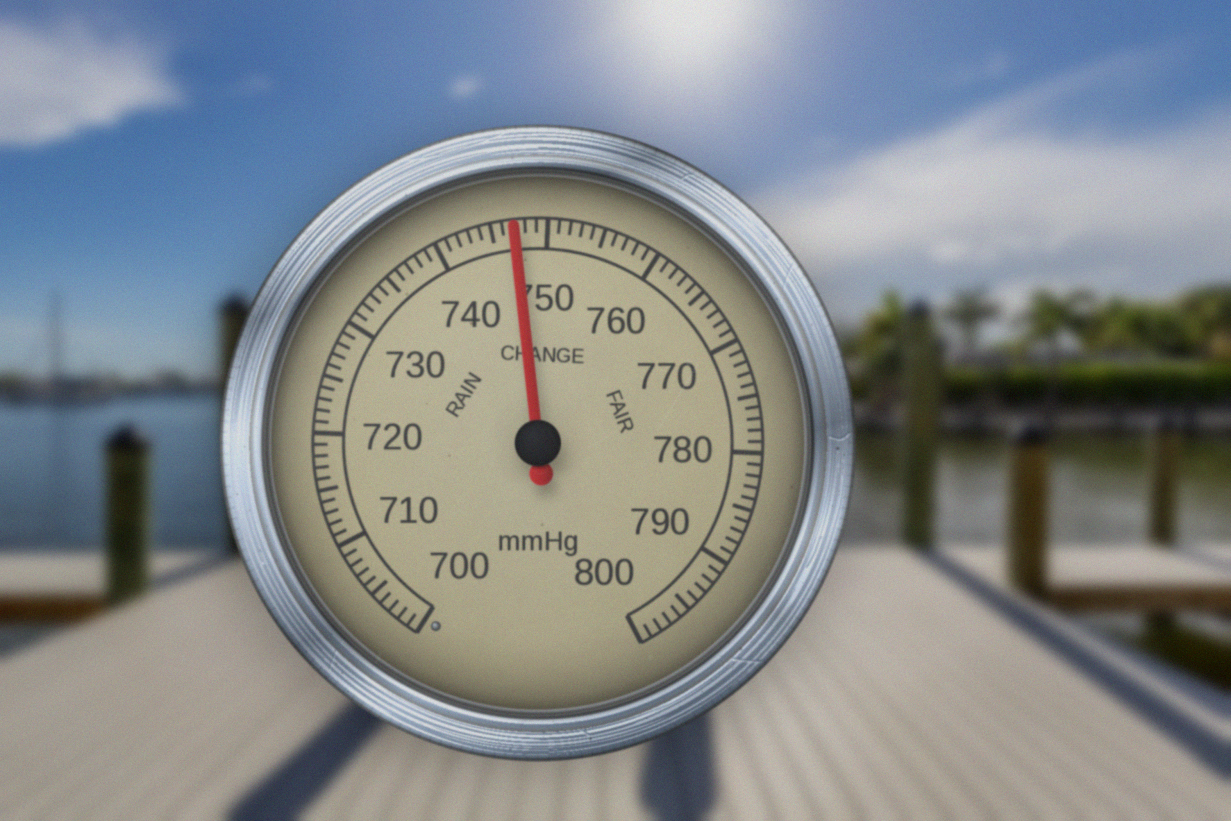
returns 747,mmHg
